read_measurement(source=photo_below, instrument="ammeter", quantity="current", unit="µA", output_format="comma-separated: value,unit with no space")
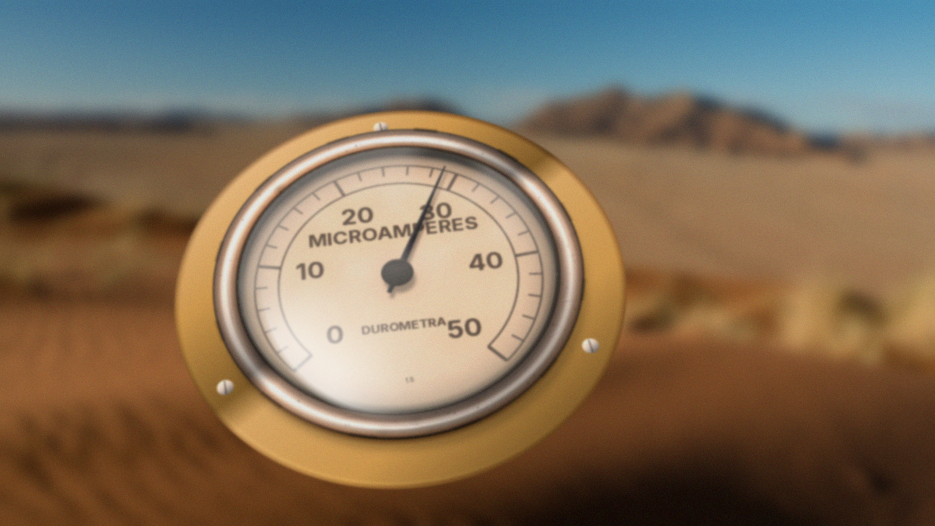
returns 29,µA
